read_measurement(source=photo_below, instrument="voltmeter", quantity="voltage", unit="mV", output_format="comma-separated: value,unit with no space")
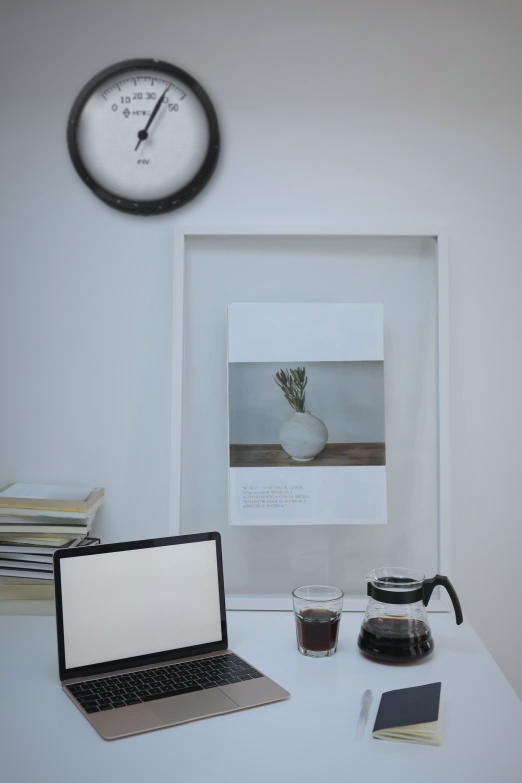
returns 40,mV
